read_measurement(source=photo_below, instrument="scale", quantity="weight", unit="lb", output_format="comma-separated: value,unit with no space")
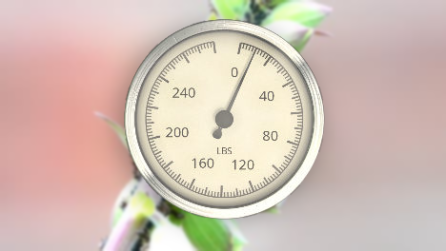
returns 10,lb
